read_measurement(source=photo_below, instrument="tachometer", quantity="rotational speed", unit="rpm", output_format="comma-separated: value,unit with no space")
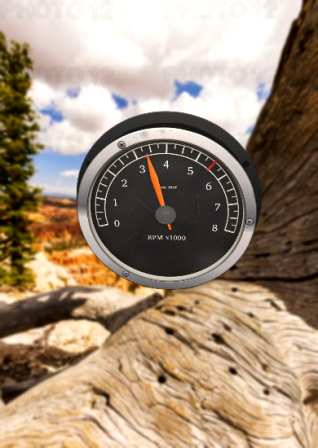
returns 3375,rpm
